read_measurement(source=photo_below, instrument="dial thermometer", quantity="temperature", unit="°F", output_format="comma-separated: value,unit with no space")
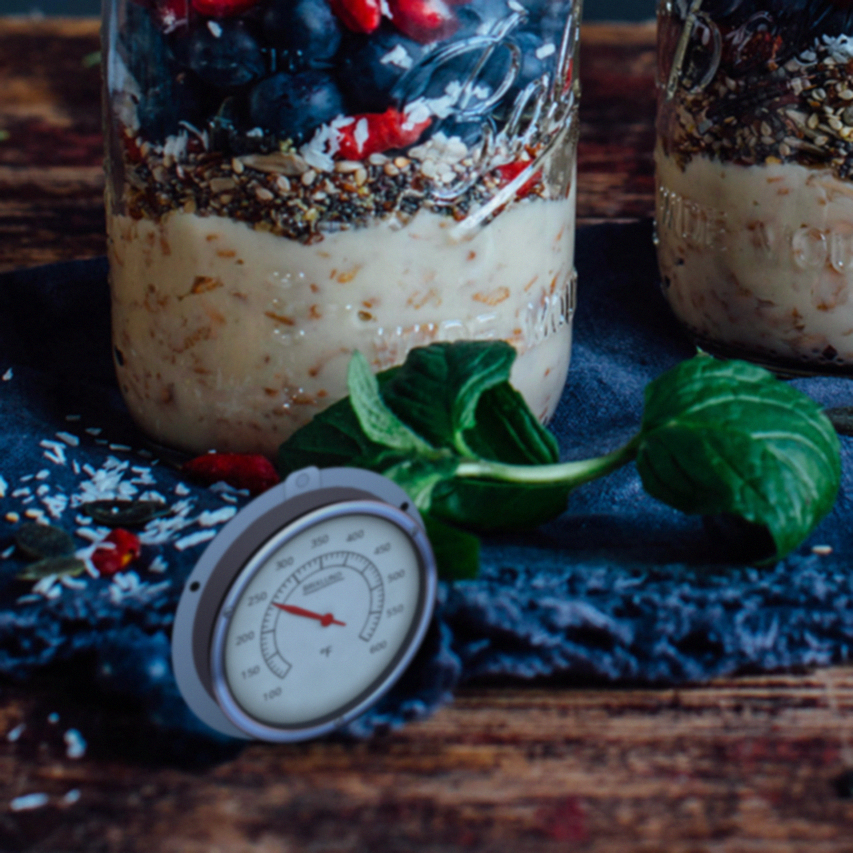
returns 250,°F
